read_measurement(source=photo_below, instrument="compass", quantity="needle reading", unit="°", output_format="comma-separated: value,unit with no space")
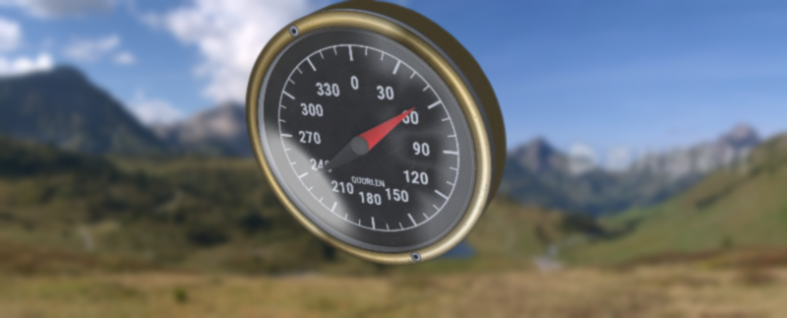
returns 55,°
